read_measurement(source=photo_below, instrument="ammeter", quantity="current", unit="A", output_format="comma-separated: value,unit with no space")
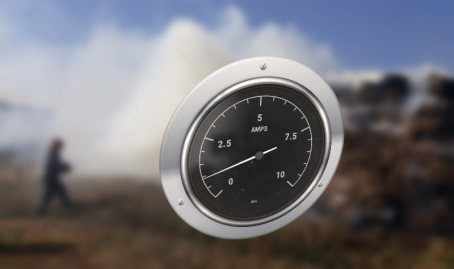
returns 1,A
